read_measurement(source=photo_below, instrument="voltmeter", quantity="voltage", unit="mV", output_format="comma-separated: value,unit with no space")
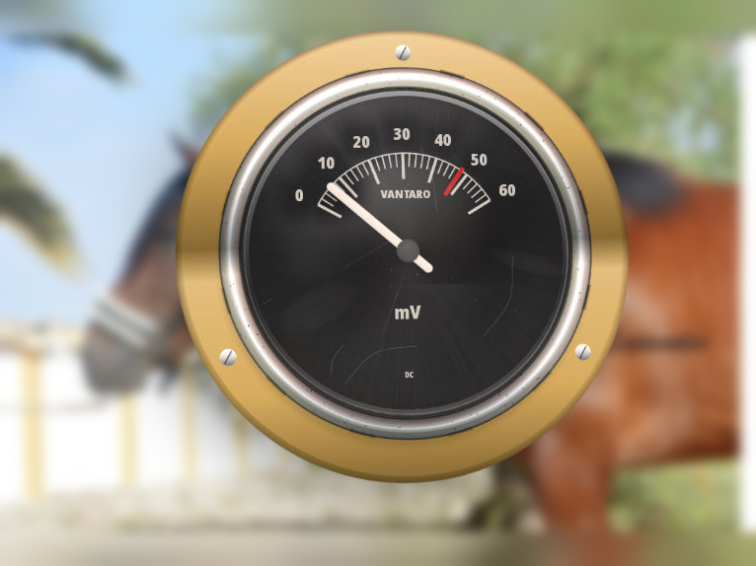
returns 6,mV
